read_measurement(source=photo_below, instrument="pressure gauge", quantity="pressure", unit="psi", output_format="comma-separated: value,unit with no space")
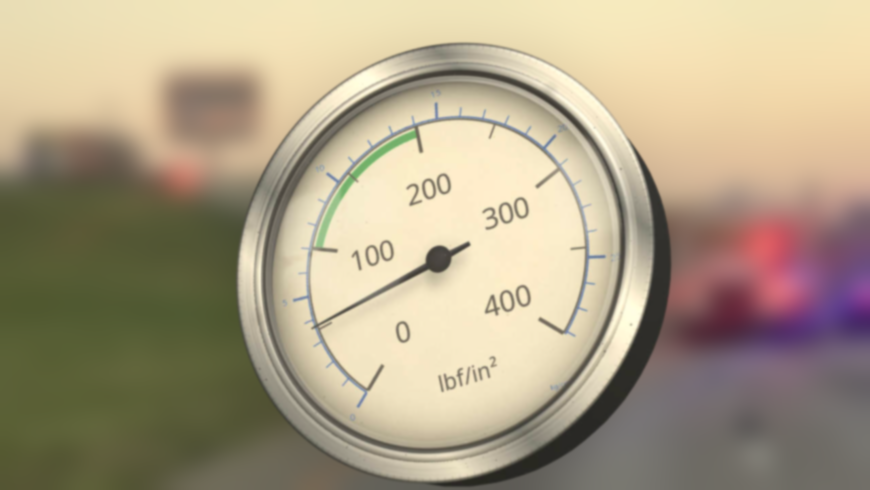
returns 50,psi
